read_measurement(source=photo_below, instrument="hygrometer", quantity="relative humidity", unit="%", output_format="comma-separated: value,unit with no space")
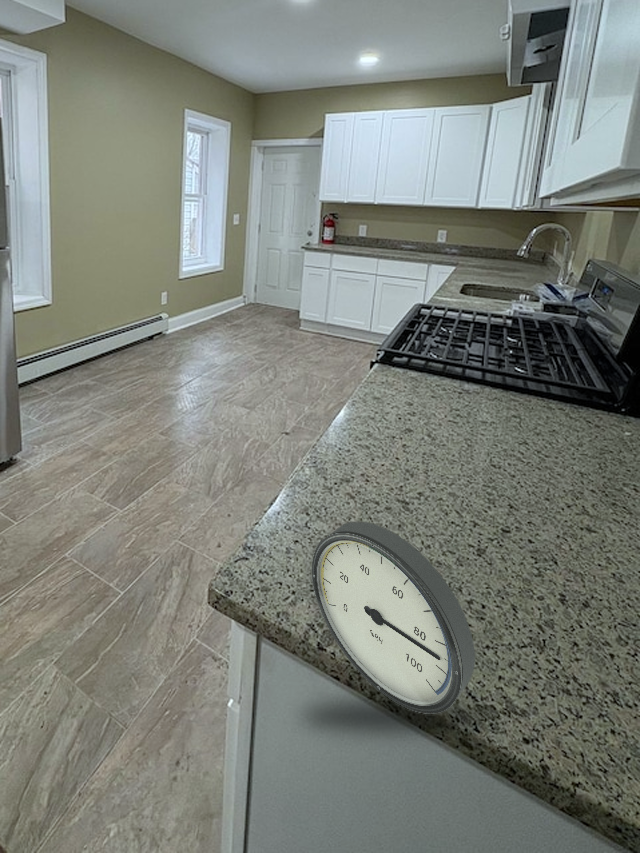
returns 85,%
